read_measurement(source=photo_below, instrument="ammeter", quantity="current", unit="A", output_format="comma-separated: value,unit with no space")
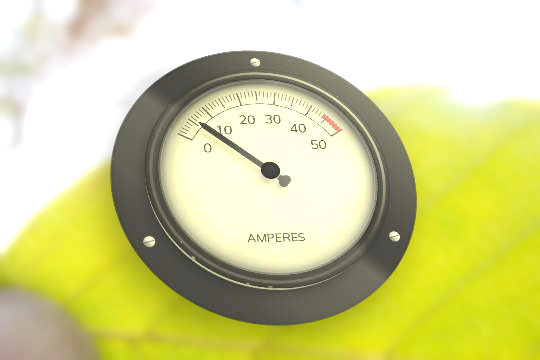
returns 5,A
